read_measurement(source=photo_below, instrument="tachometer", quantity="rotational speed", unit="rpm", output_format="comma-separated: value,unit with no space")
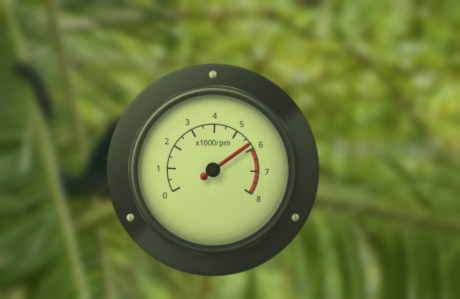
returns 5750,rpm
